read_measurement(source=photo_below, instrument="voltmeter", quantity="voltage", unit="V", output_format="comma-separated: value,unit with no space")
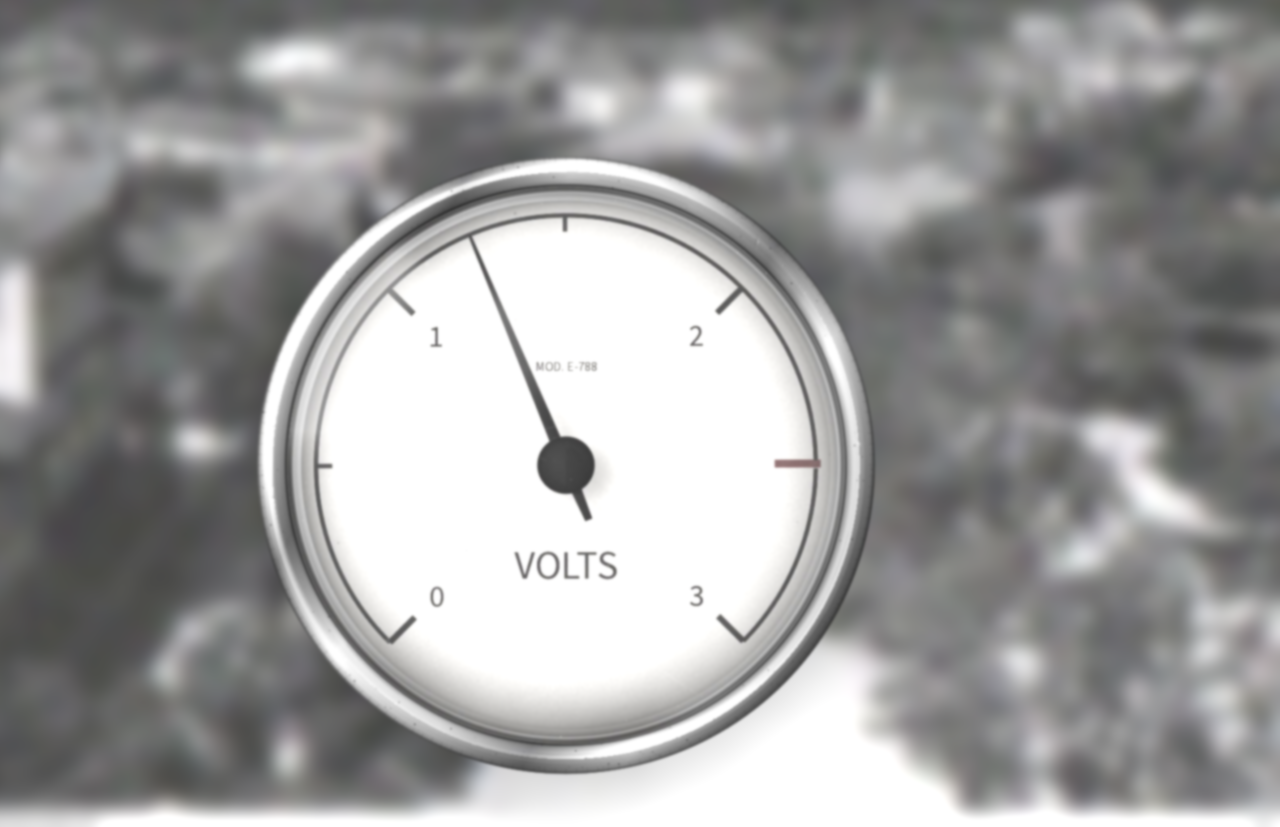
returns 1.25,V
